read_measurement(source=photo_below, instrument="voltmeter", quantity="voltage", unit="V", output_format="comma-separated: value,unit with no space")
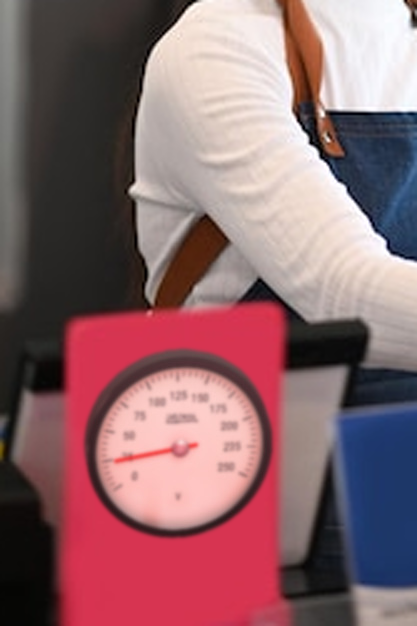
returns 25,V
